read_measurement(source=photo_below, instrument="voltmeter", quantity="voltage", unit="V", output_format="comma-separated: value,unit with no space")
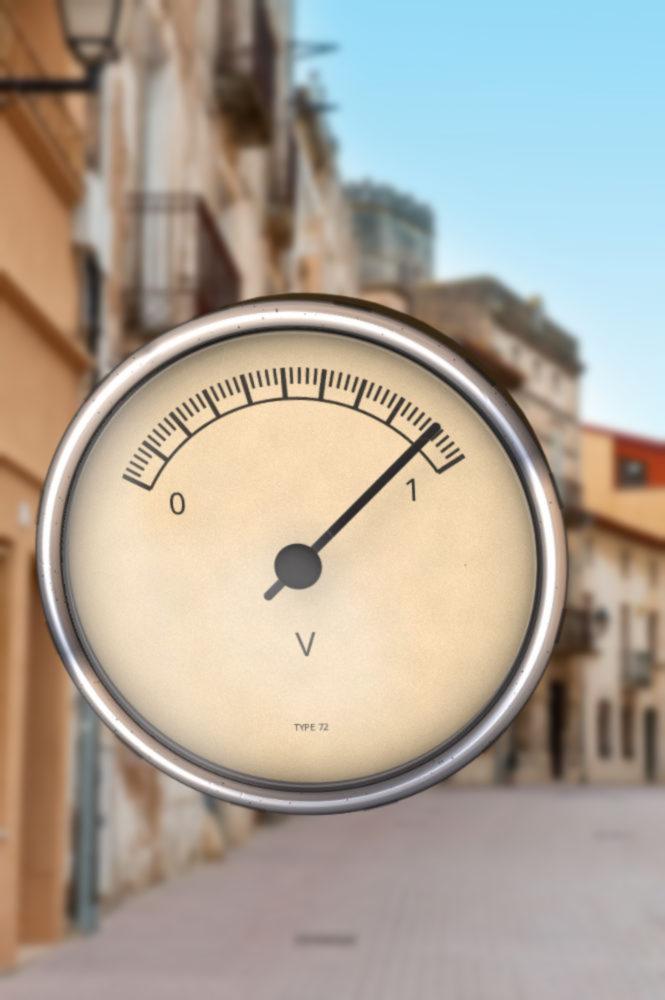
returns 0.9,V
